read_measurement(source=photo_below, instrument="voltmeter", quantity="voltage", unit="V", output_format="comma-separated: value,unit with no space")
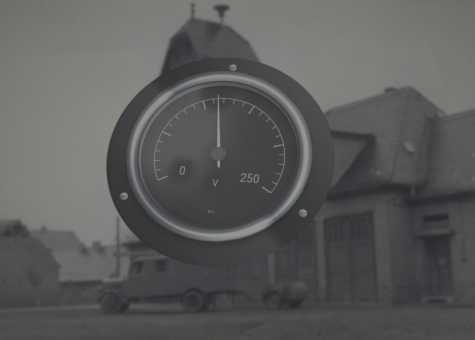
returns 115,V
